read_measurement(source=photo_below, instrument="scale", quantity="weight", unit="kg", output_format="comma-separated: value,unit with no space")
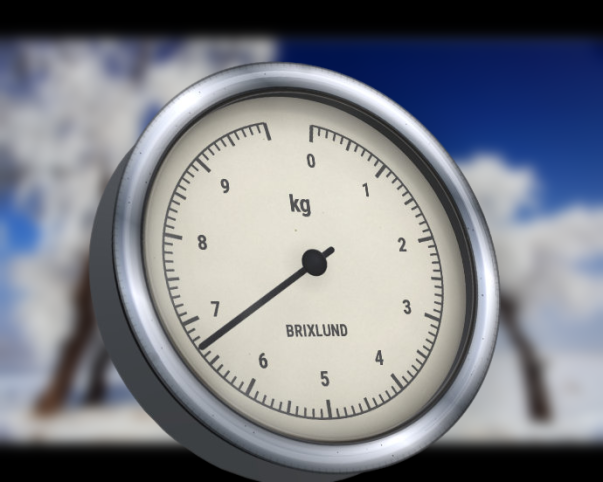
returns 6.7,kg
